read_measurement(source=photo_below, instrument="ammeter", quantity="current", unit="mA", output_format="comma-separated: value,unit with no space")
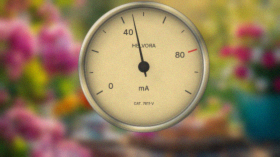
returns 45,mA
